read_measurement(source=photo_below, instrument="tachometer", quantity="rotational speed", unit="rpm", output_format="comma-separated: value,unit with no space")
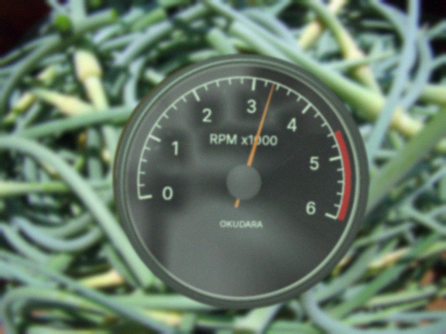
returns 3300,rpm
